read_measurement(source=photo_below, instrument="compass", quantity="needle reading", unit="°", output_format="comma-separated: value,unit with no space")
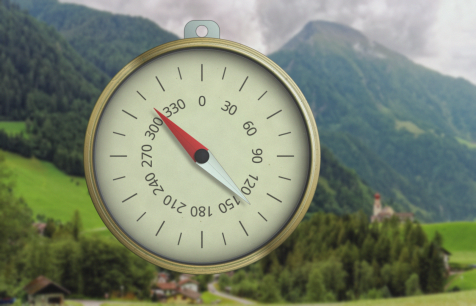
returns 315,°
